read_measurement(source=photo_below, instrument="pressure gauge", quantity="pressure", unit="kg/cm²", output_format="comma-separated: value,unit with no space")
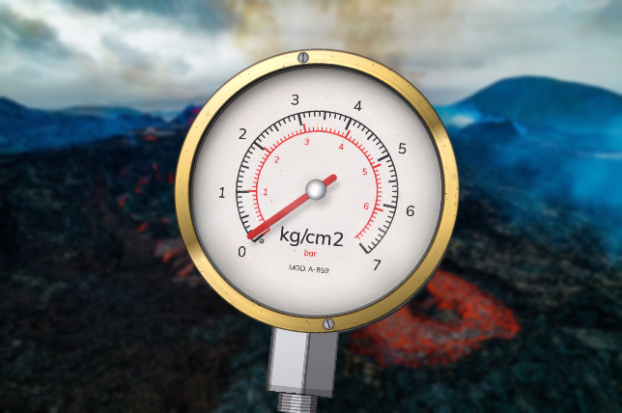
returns 0.1,kg/cm²
